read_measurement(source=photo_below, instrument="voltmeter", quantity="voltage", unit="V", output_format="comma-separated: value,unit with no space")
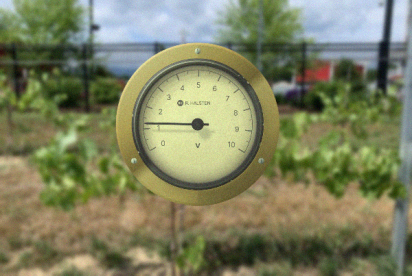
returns 1.25,V
